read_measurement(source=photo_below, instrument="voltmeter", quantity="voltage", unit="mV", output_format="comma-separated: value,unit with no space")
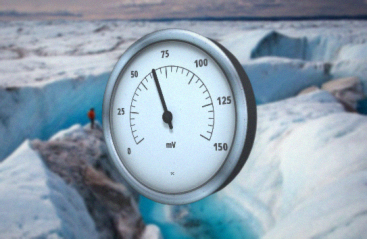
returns 65,mV
